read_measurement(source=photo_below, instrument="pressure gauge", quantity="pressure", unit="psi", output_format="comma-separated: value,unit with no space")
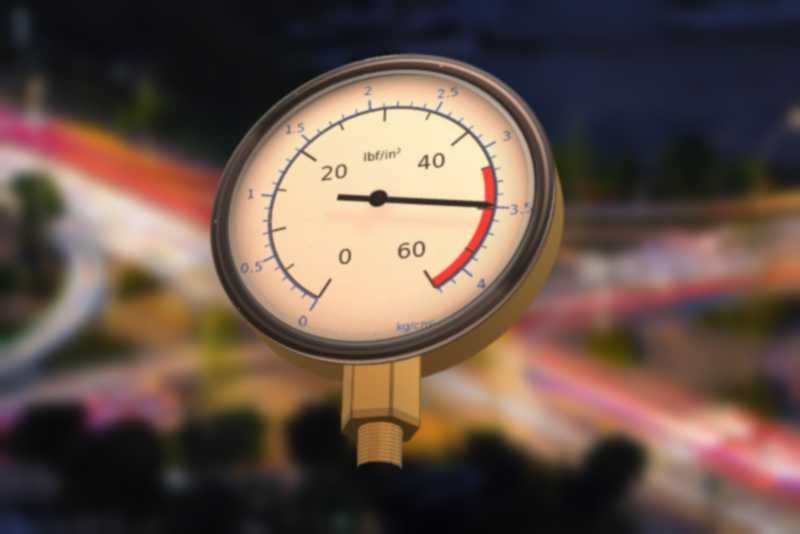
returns 50,psi
